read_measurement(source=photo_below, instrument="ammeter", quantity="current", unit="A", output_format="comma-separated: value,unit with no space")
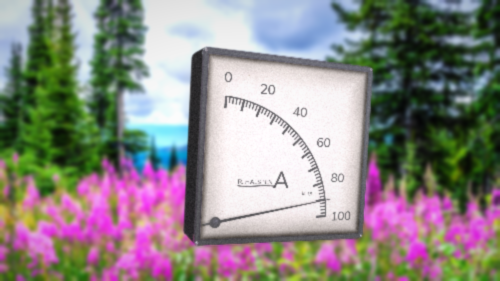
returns 90,A
